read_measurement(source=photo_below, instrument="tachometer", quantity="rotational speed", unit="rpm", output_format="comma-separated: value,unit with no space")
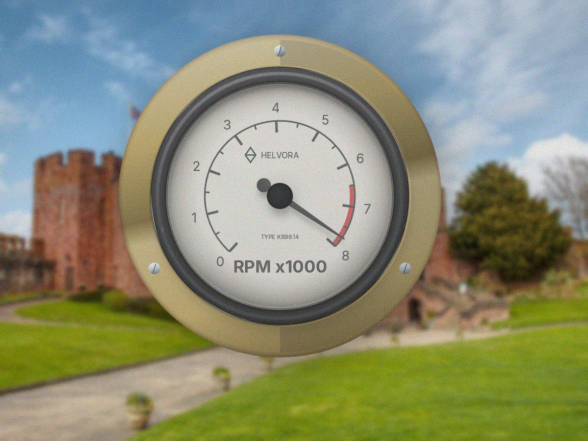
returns 7750,rpm
